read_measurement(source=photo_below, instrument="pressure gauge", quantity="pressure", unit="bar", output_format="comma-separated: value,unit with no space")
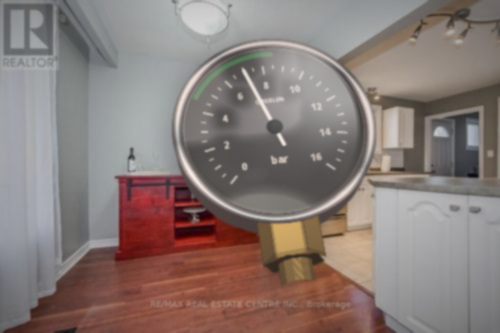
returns 7,bar
